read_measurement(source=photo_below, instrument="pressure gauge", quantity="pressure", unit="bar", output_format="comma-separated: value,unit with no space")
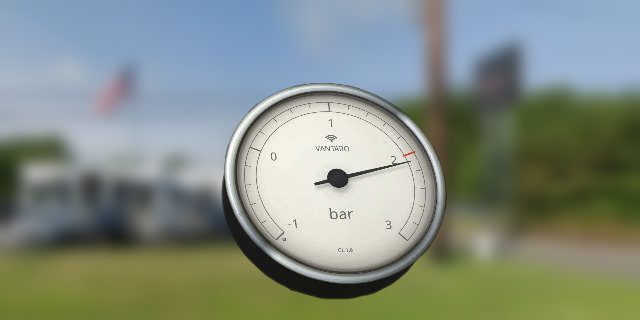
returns 2.1,bar
